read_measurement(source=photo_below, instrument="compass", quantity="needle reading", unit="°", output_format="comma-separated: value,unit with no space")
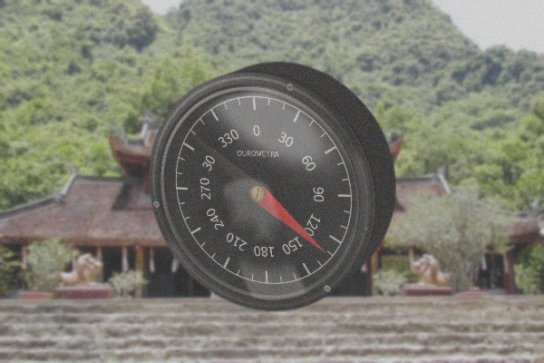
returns 130,°
